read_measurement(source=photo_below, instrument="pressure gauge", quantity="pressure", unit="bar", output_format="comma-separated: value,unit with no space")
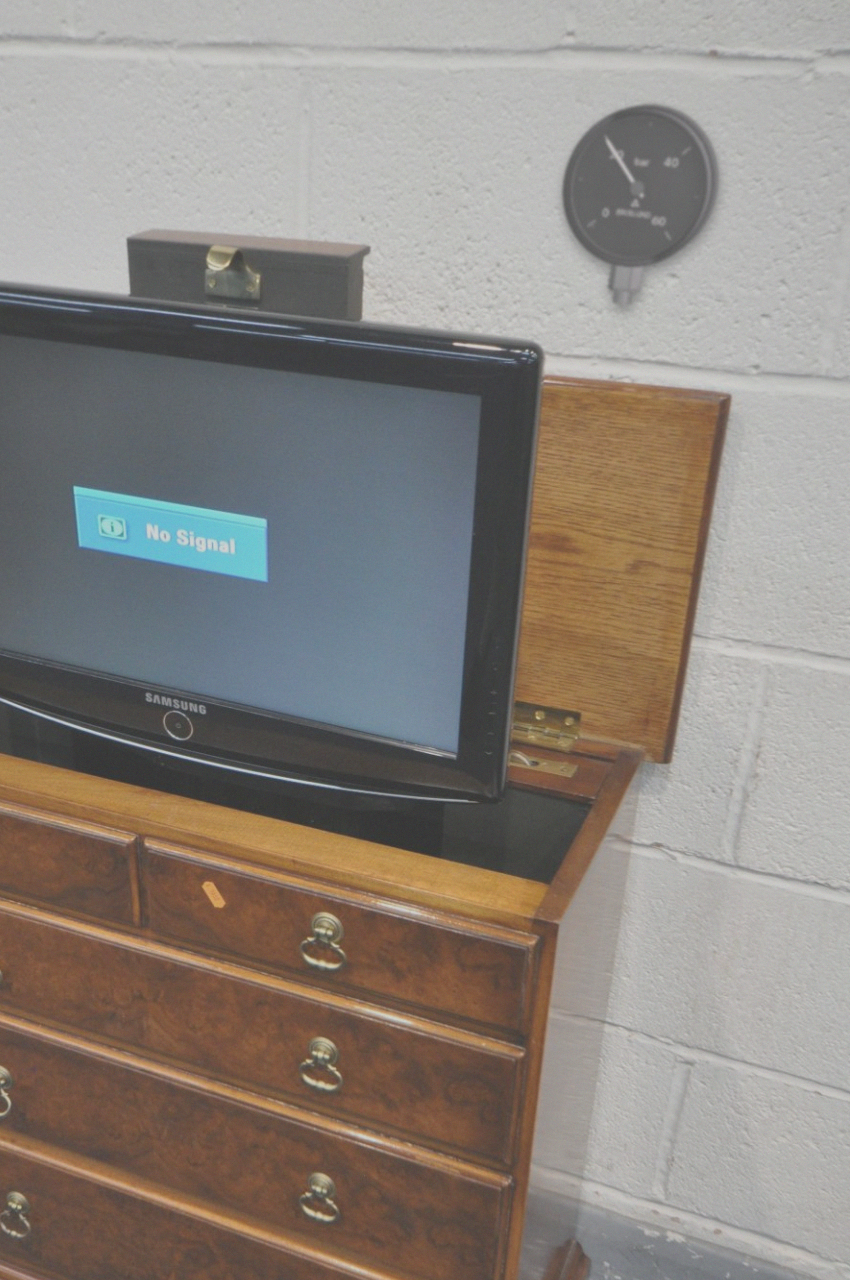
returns 20,bar
